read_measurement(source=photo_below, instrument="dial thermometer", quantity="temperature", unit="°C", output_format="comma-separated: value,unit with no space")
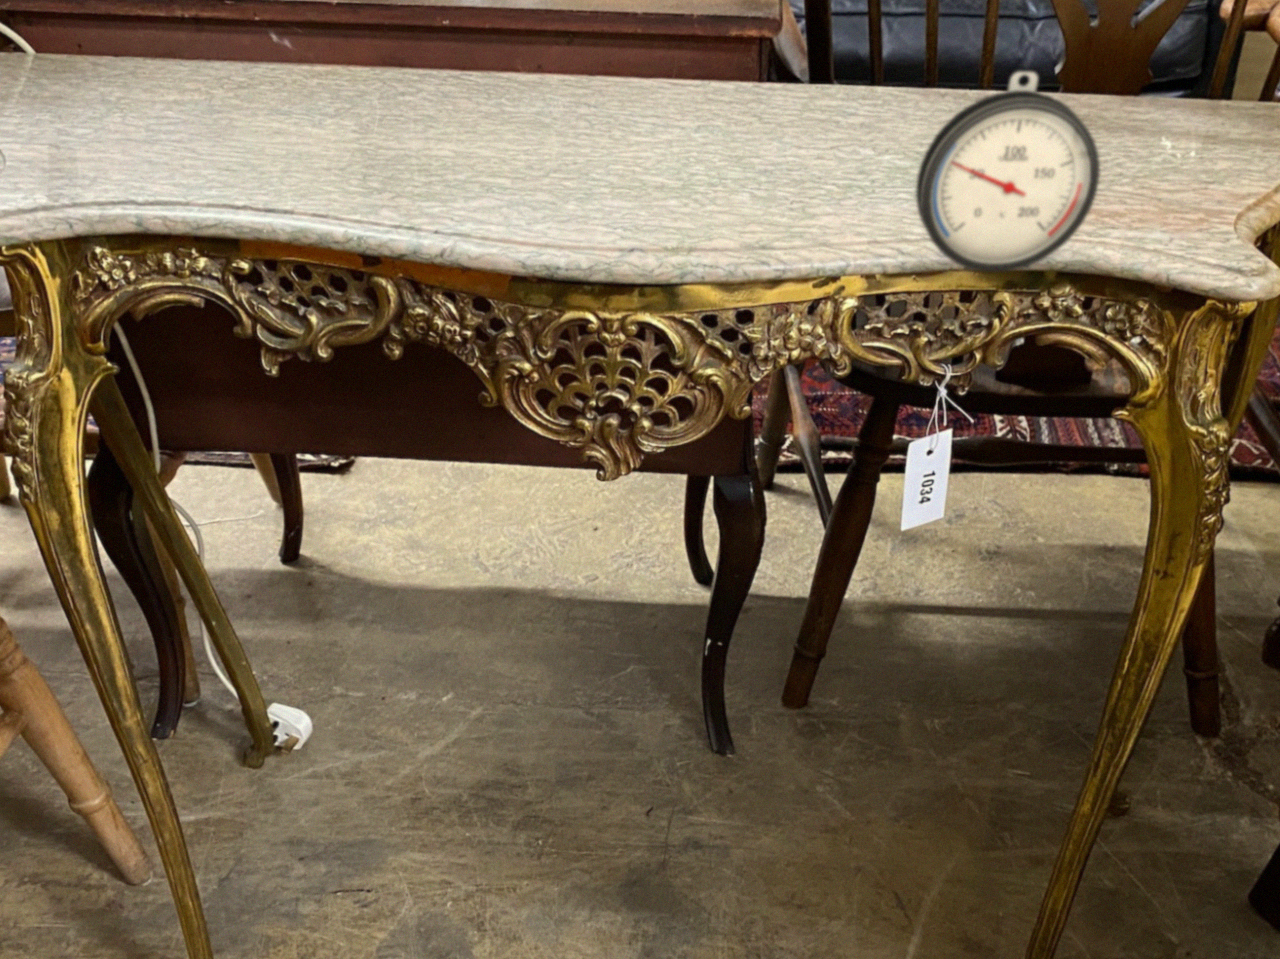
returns 50,°C
